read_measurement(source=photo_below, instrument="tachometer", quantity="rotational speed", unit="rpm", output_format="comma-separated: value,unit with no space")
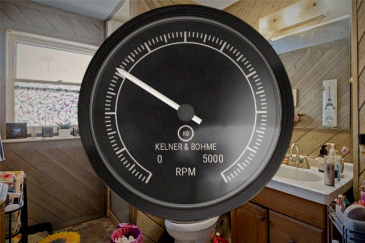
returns 1550,rpm
